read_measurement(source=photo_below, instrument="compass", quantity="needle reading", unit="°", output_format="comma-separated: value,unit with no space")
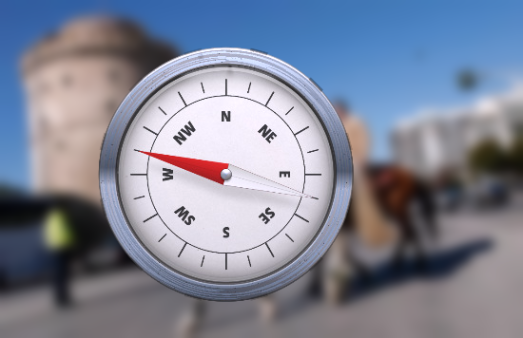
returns 285,°
